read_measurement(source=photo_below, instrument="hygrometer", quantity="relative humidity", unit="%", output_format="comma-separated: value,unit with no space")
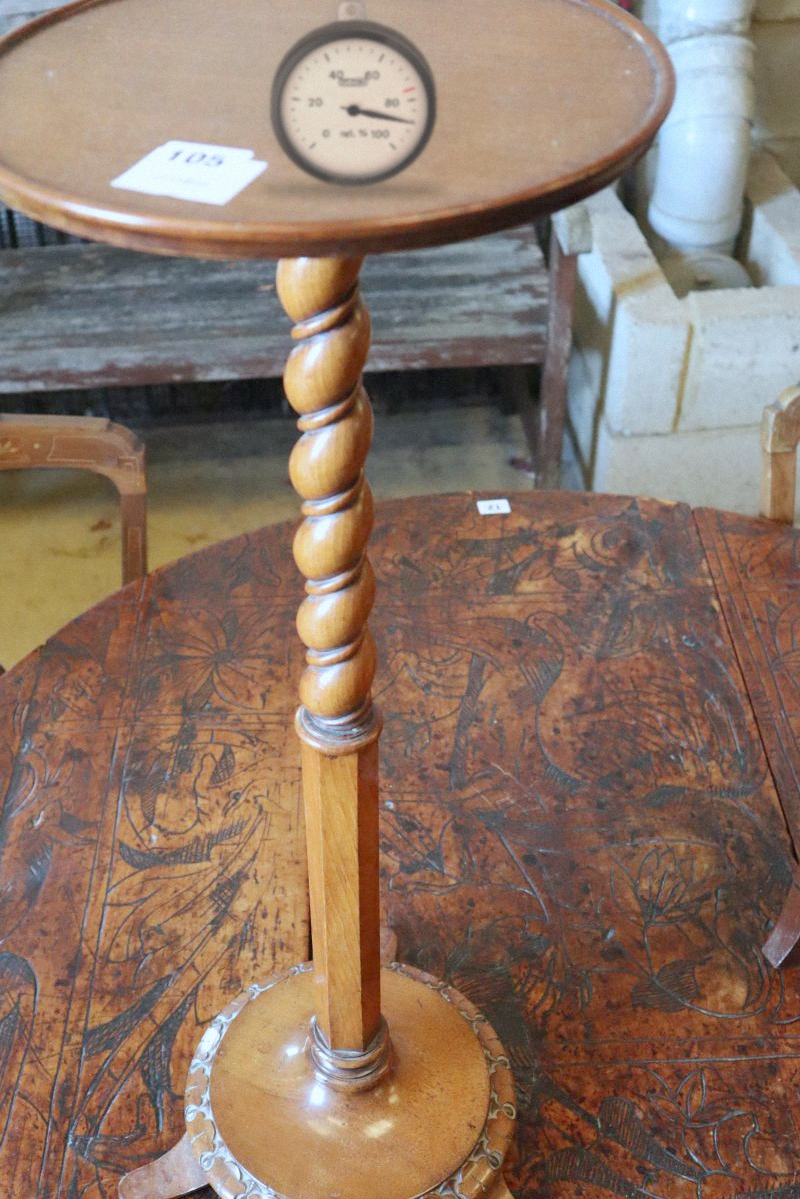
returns 88,%
